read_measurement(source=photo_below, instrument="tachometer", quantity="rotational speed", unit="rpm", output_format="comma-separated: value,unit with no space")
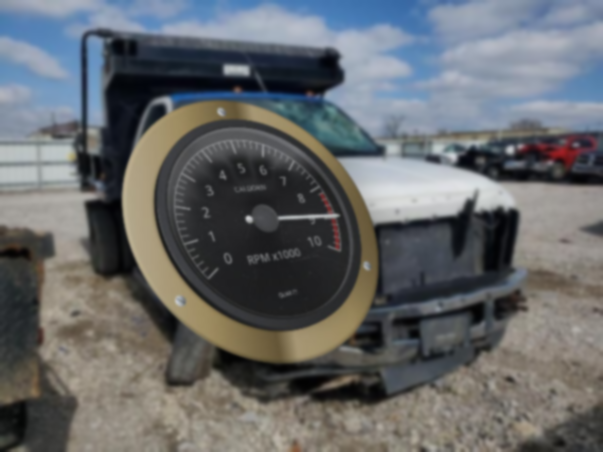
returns 9000,rpm
